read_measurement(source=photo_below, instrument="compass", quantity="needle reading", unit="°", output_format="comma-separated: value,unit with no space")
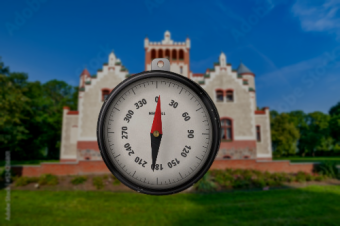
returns 5,°
